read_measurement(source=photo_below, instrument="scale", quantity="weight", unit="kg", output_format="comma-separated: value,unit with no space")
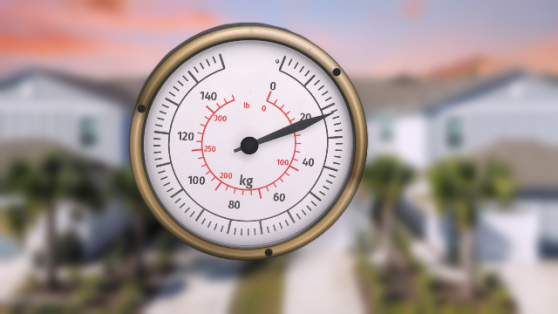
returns 22,kg
